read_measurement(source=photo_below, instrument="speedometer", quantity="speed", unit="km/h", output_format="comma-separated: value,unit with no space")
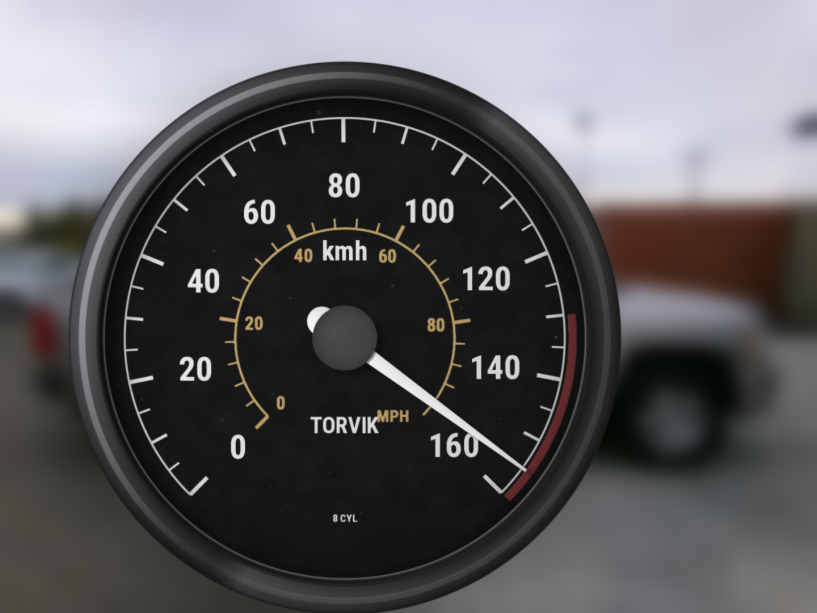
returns 155,km/h
